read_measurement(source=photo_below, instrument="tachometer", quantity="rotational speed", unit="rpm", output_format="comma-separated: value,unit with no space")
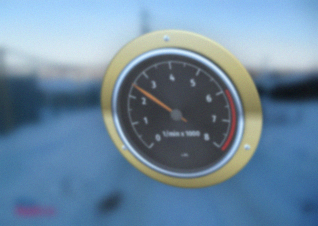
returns 2500,rpm
